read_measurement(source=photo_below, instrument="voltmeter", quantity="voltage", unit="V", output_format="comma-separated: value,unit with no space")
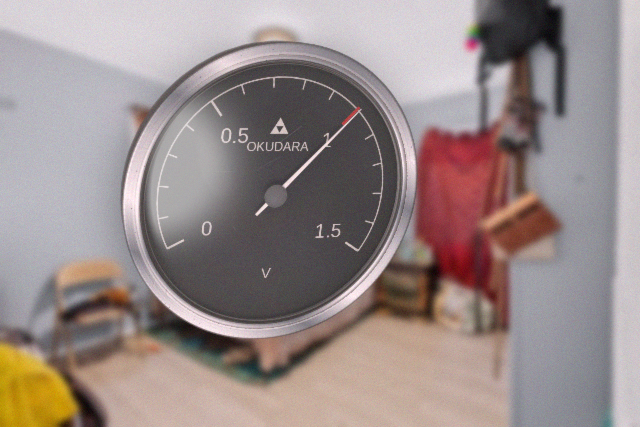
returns 1,V
